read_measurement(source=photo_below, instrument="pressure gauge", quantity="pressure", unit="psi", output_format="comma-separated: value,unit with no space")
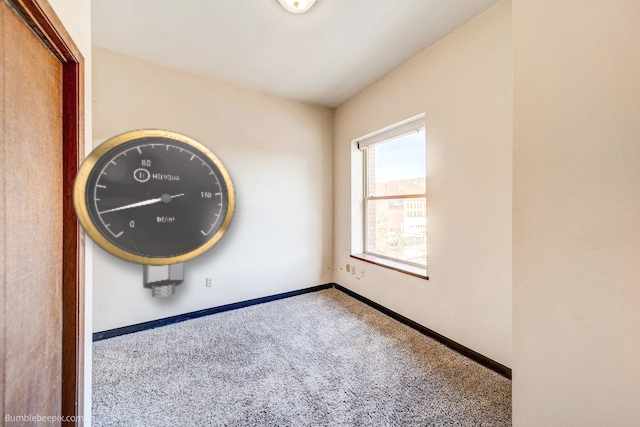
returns 20,psi
